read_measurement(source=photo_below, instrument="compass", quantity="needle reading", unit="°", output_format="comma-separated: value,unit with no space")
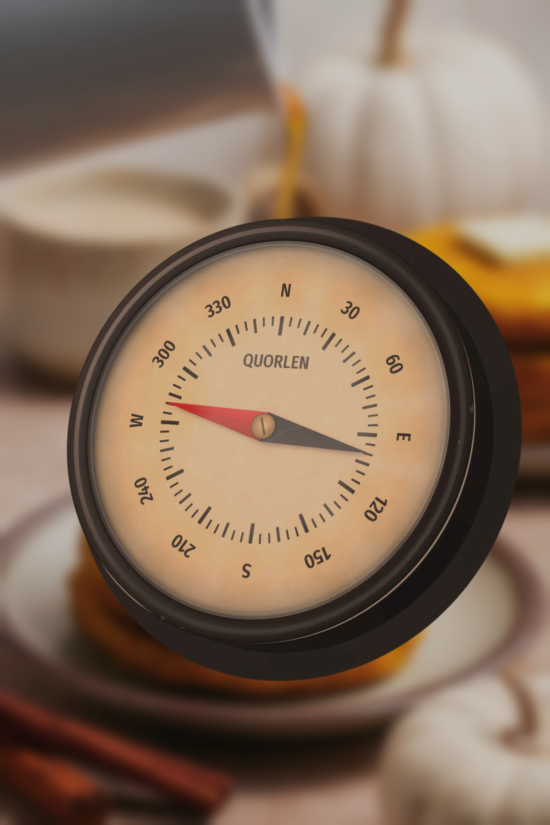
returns 280,°
